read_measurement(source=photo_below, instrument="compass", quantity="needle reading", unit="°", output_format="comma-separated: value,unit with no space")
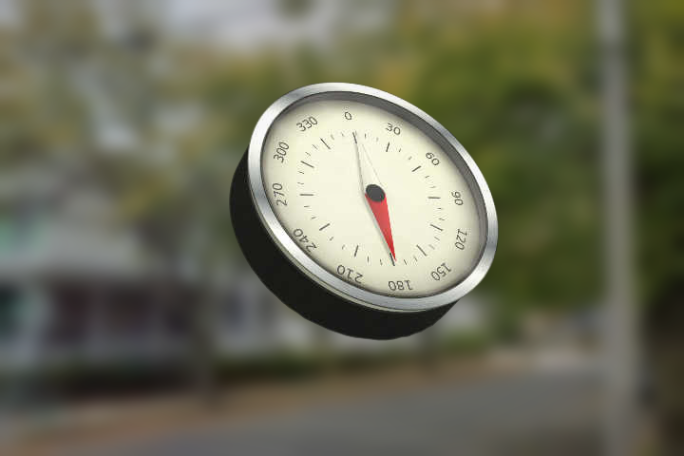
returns 180,°
